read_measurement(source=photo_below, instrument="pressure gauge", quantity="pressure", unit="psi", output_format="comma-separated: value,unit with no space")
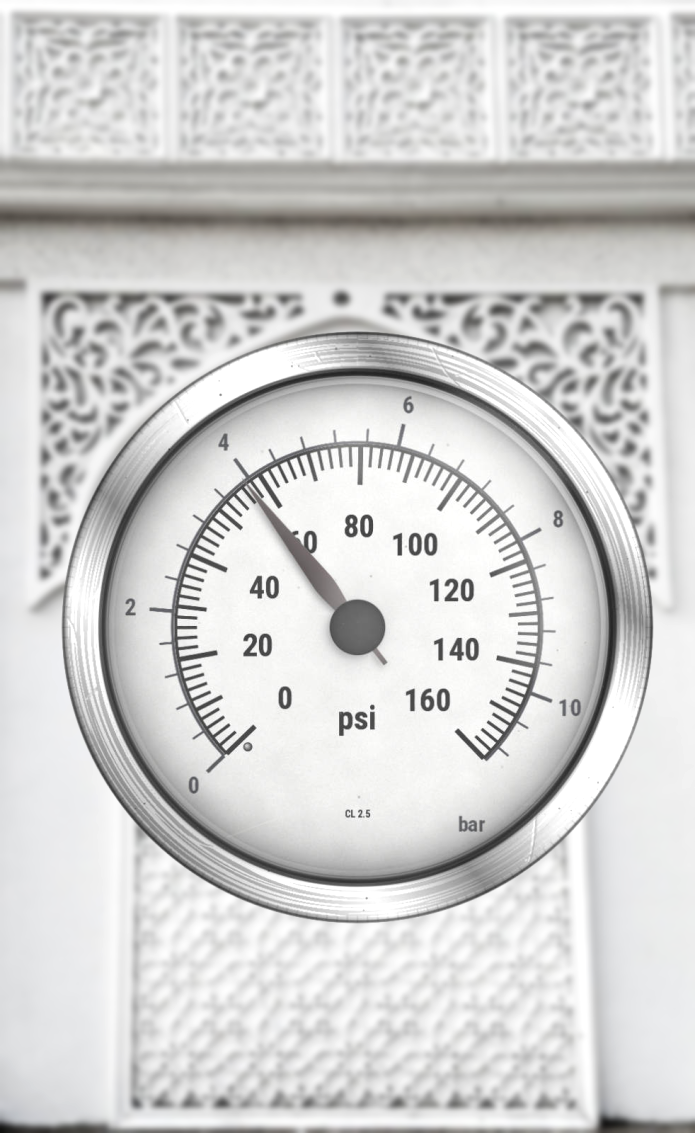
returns 57,psi
